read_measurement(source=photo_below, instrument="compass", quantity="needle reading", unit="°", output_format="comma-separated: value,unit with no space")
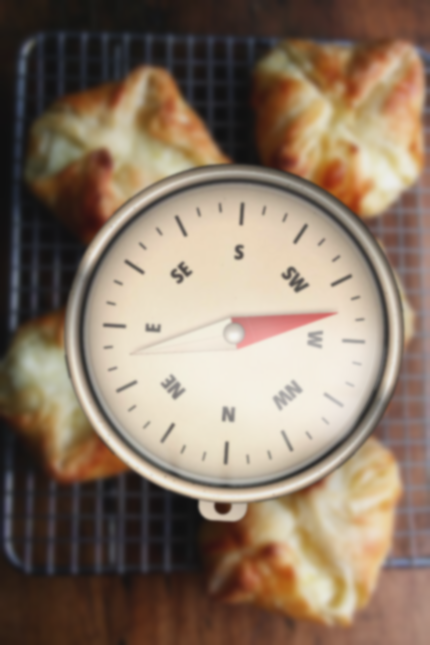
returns 255,°
